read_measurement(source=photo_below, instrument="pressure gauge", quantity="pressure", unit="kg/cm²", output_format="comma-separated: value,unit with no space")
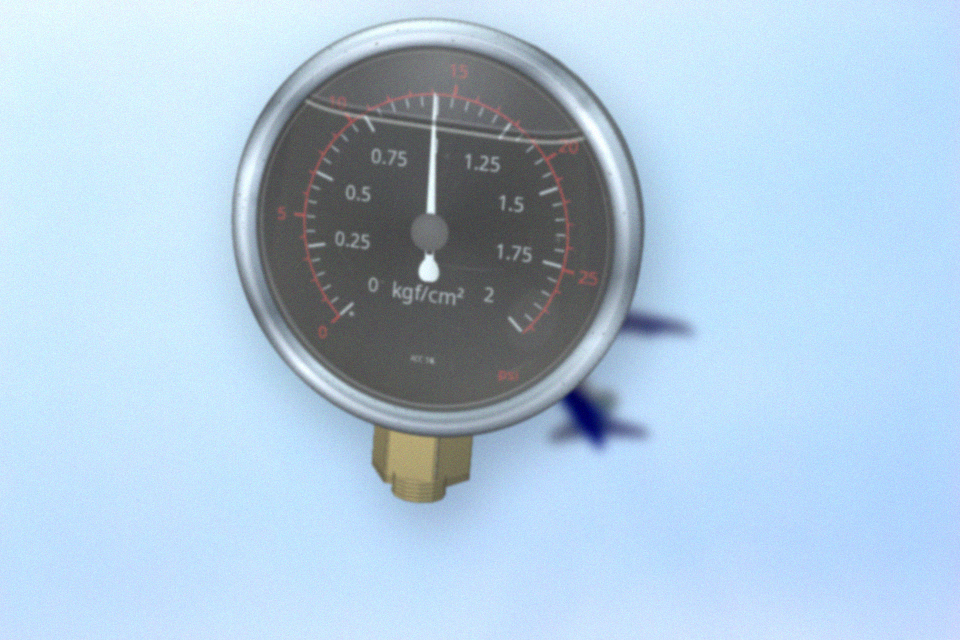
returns 1,kg/cm²
